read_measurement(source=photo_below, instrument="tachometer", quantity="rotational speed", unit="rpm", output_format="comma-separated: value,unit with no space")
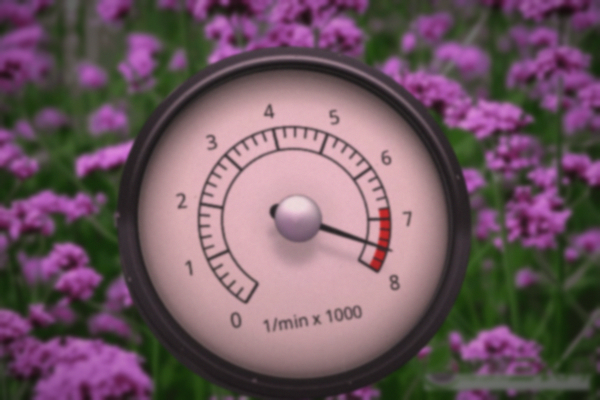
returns 7600,rpm
